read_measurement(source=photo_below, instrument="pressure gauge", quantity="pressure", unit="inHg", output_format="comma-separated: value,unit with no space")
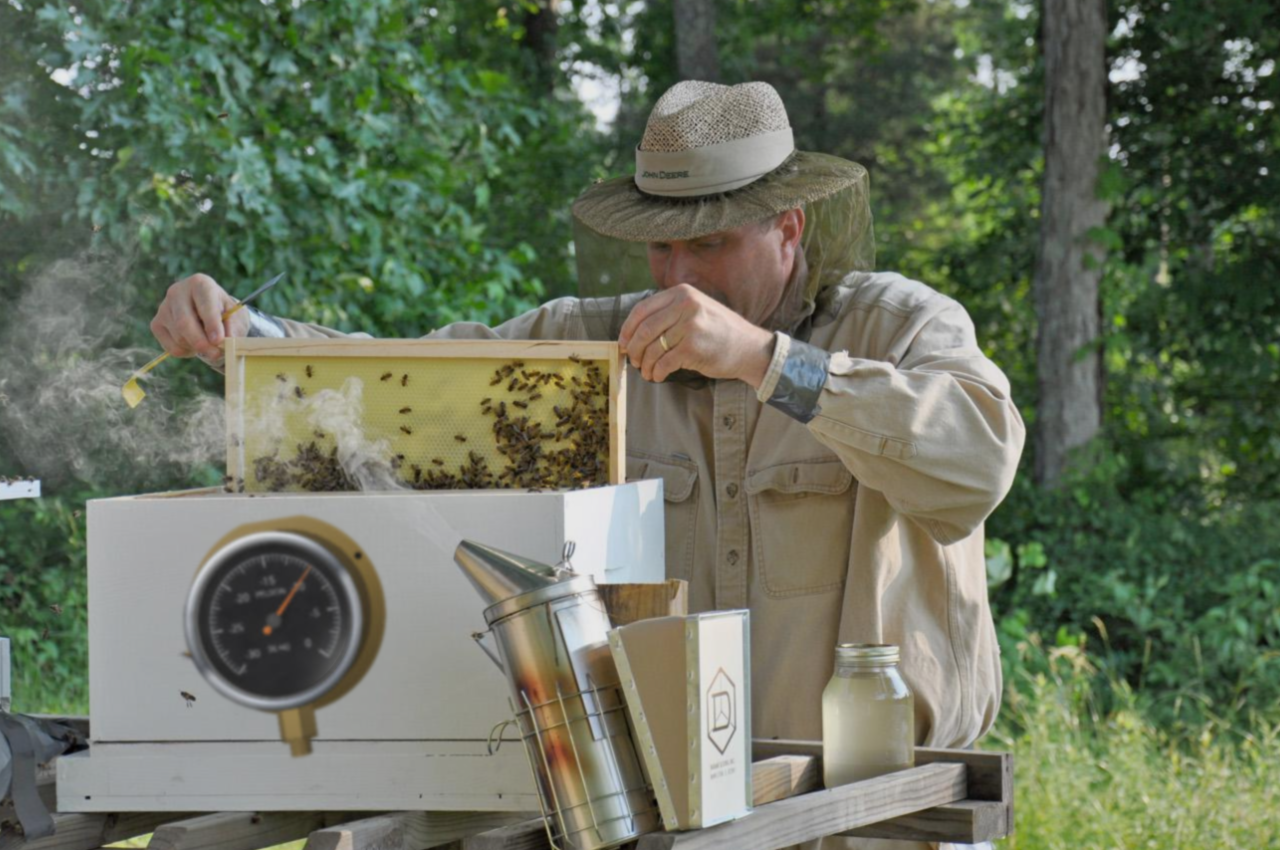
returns -10,inHg
